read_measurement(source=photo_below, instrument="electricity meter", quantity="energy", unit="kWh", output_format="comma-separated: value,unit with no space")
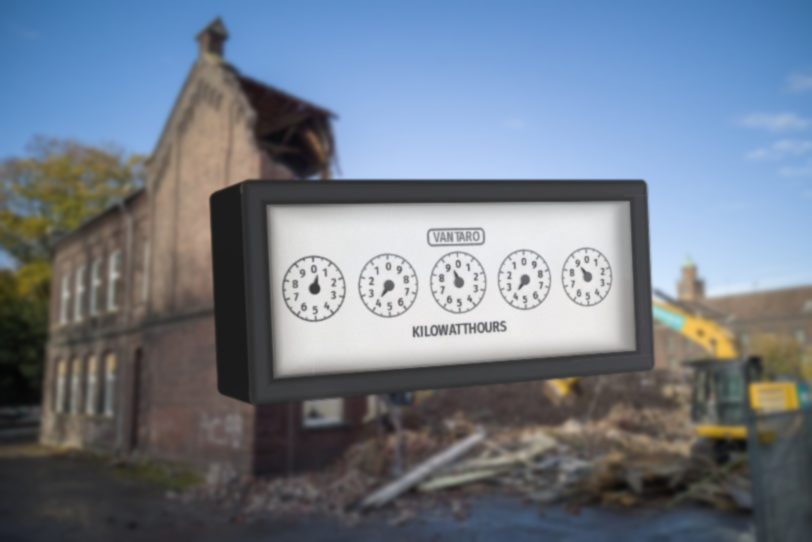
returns 3939,kWh
